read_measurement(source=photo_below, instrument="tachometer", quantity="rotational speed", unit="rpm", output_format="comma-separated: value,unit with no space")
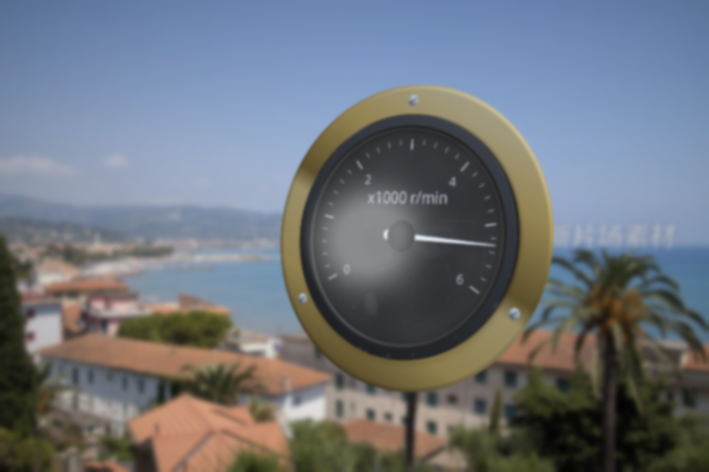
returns 5300,rpm
